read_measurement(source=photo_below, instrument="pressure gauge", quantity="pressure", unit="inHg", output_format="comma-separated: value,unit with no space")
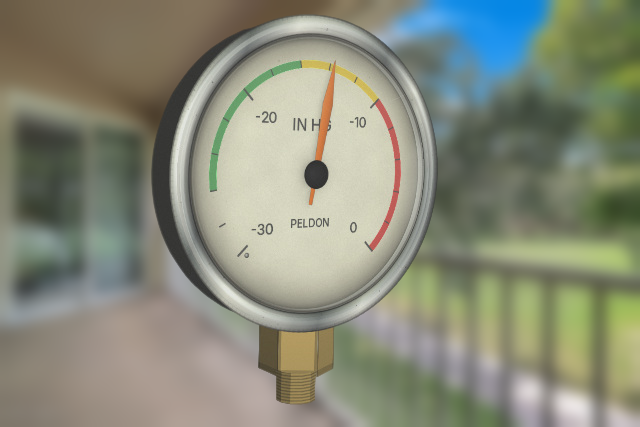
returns -14,inHg
